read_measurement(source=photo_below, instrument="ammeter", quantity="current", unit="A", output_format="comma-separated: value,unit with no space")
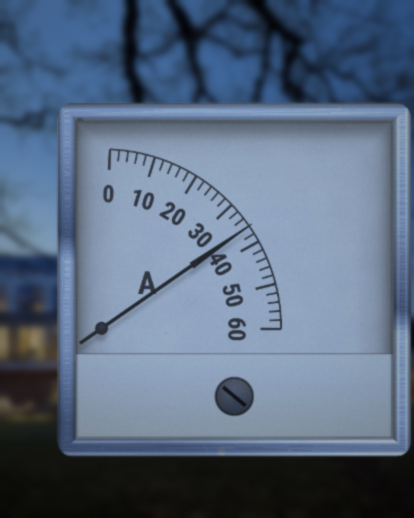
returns 36,A
